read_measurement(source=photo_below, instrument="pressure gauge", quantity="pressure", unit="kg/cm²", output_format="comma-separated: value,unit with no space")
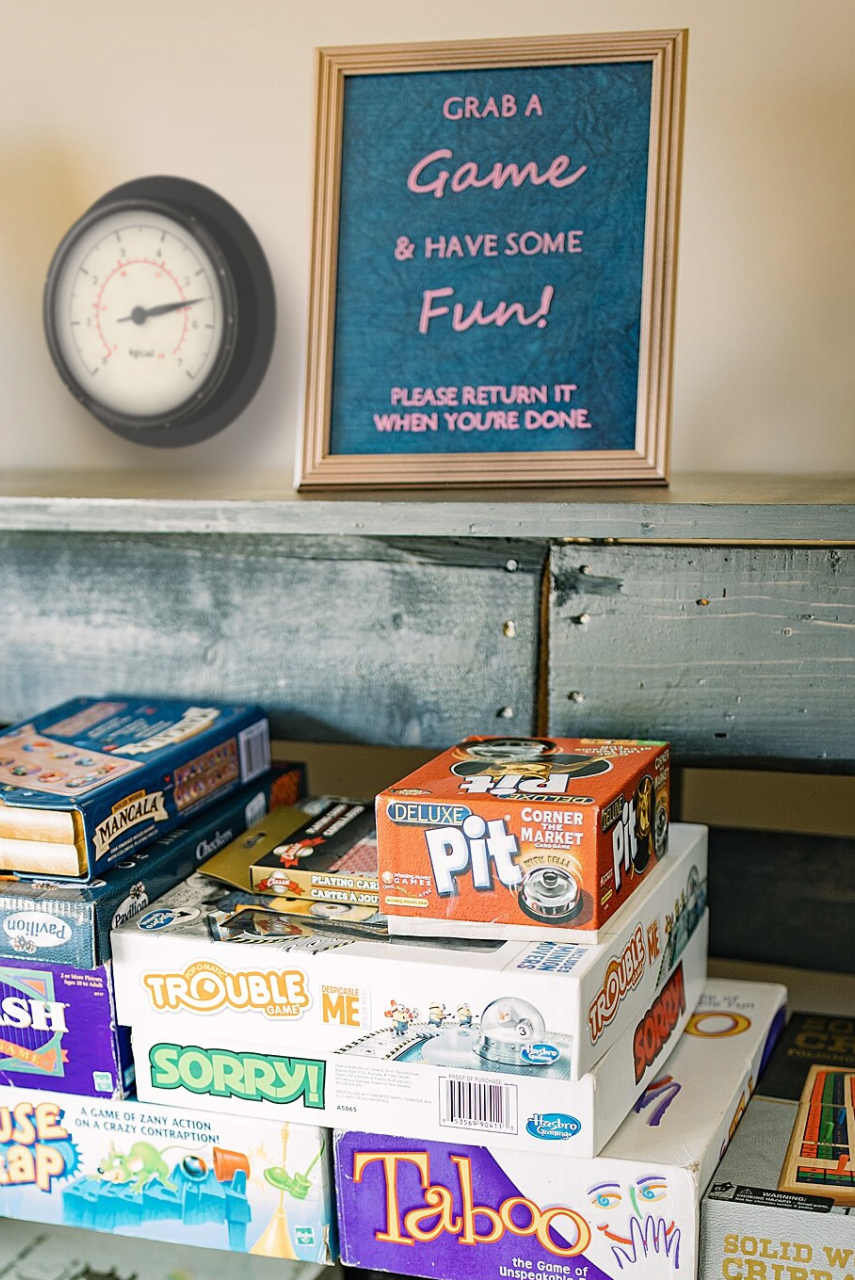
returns 5.5,kg/cm²
